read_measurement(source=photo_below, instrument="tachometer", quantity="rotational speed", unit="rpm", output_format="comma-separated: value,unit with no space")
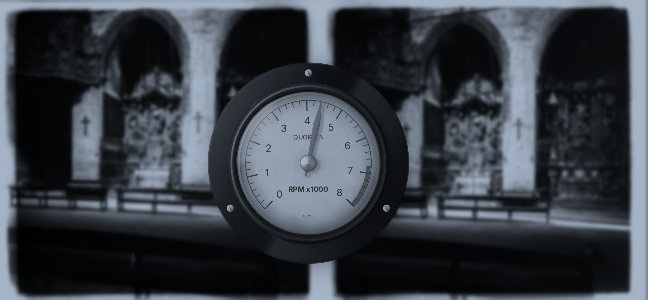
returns 4400,rpm
